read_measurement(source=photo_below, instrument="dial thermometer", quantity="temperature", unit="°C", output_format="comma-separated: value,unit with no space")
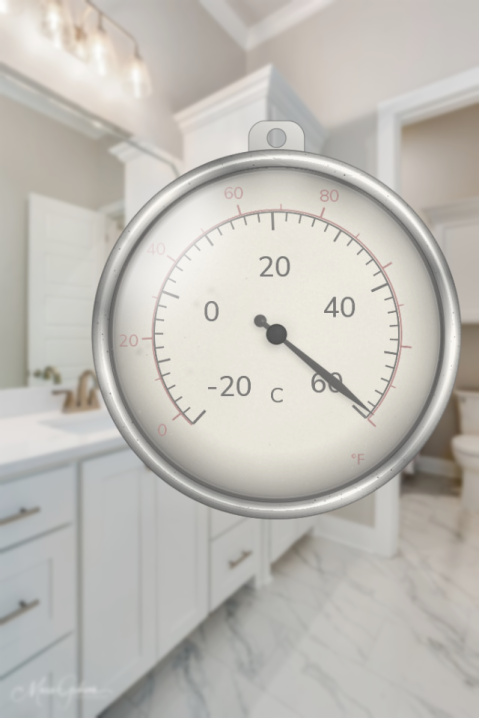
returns 59,°C
